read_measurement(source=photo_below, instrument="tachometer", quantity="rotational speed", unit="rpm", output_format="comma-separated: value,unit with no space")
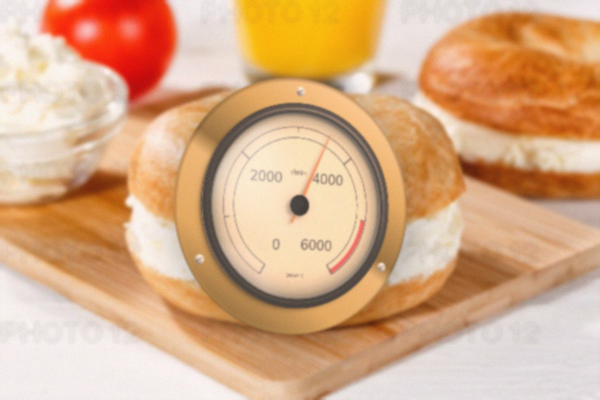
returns 3500,rpm
